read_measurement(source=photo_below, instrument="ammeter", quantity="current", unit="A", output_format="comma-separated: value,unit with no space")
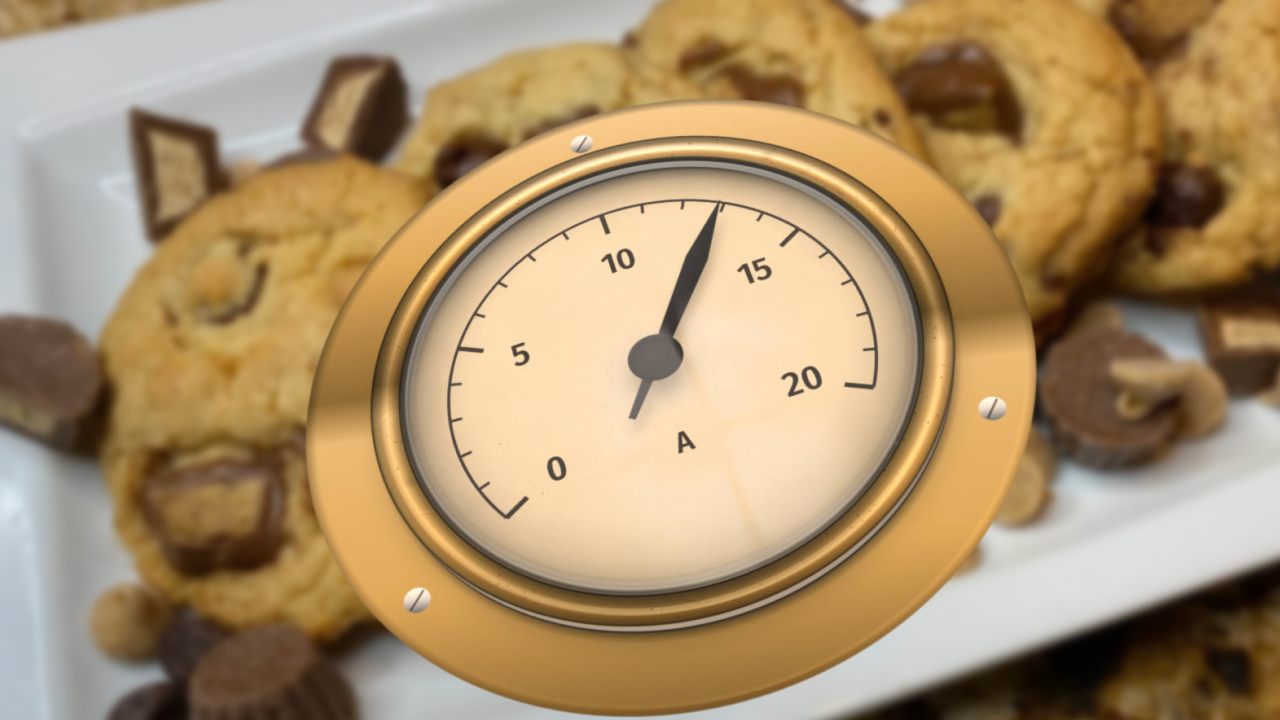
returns 13,A
